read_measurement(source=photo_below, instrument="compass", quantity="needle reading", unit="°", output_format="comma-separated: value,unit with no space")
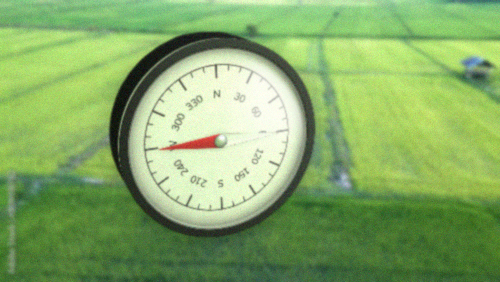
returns 270,°
